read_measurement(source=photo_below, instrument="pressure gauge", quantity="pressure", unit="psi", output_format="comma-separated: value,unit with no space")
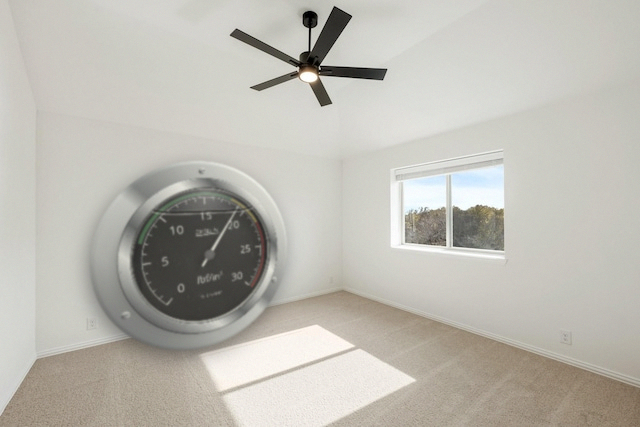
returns 19,psi
